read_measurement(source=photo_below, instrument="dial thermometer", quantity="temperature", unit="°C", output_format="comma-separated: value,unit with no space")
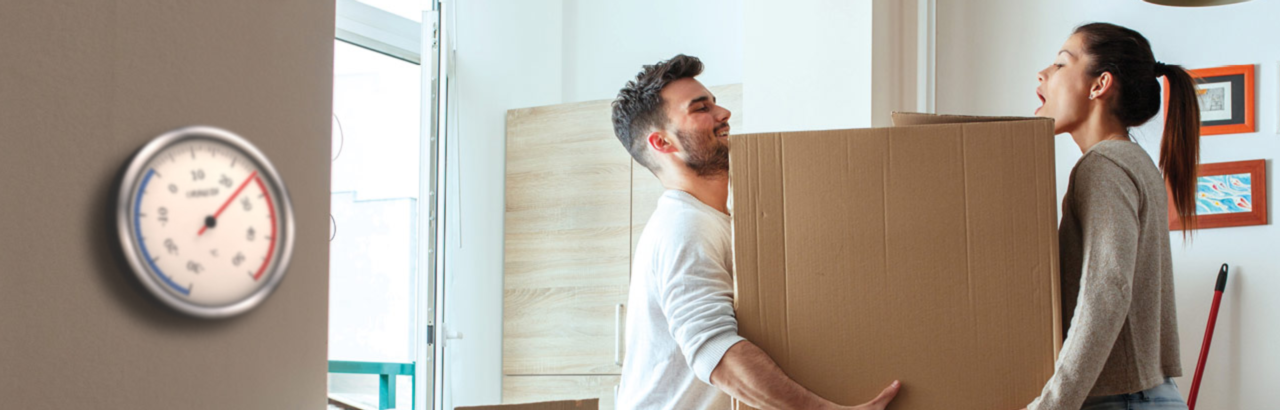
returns 25,°C
